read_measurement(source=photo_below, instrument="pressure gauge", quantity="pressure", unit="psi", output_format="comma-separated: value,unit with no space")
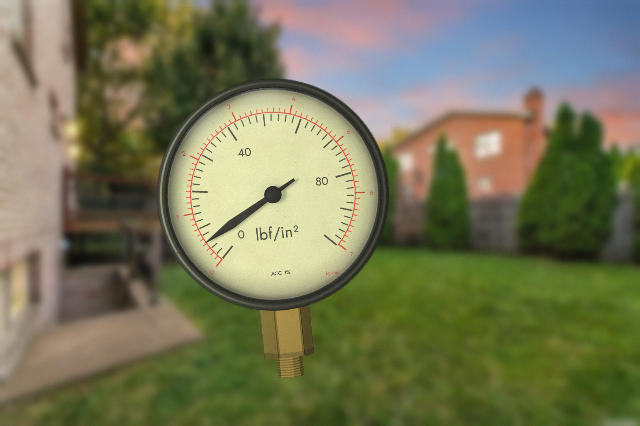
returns 6,psi
